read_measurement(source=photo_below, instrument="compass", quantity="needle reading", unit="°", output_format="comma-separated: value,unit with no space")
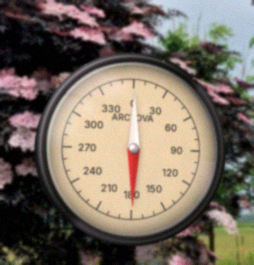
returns 180,°
